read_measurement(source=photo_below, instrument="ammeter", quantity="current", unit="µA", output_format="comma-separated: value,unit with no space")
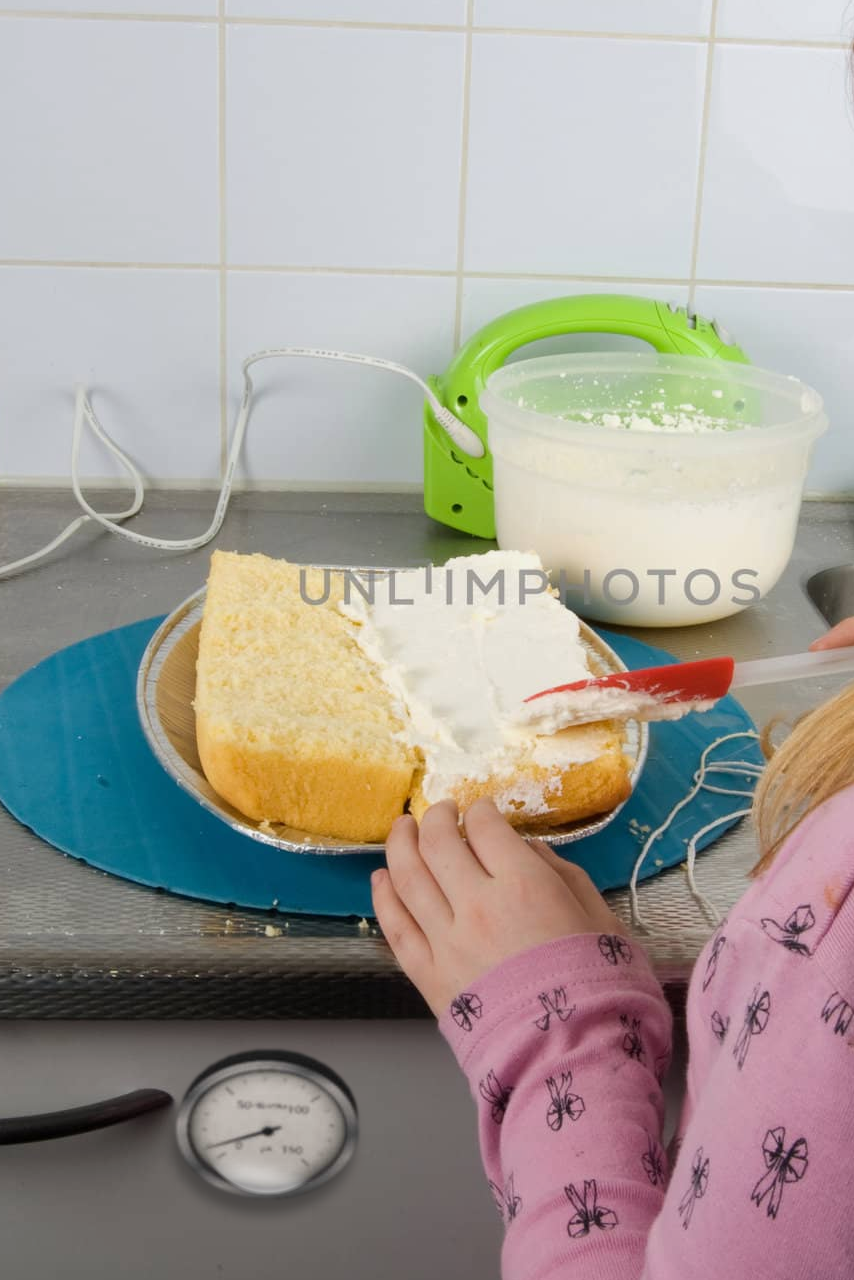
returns 10,µA
